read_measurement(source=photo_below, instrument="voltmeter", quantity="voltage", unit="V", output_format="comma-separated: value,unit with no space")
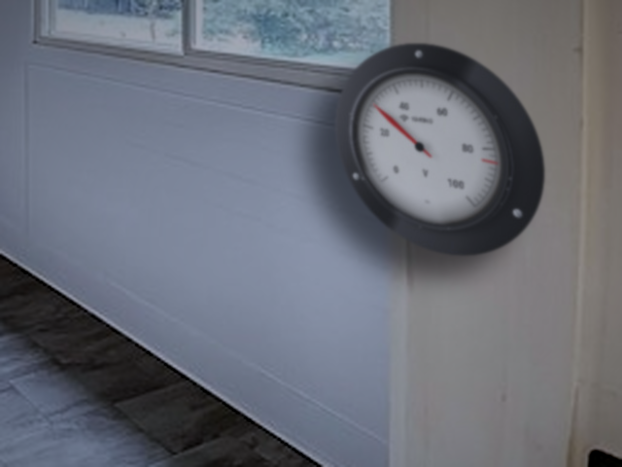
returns 30,V
